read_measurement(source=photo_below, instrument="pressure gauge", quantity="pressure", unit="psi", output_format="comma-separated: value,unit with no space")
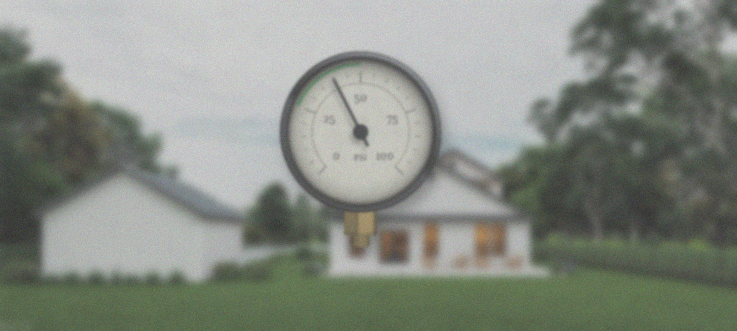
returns 40,psi
